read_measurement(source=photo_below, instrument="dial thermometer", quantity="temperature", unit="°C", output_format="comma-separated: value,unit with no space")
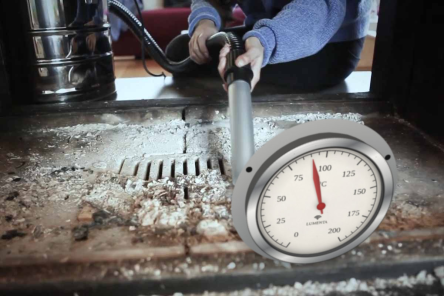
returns 90,°C
